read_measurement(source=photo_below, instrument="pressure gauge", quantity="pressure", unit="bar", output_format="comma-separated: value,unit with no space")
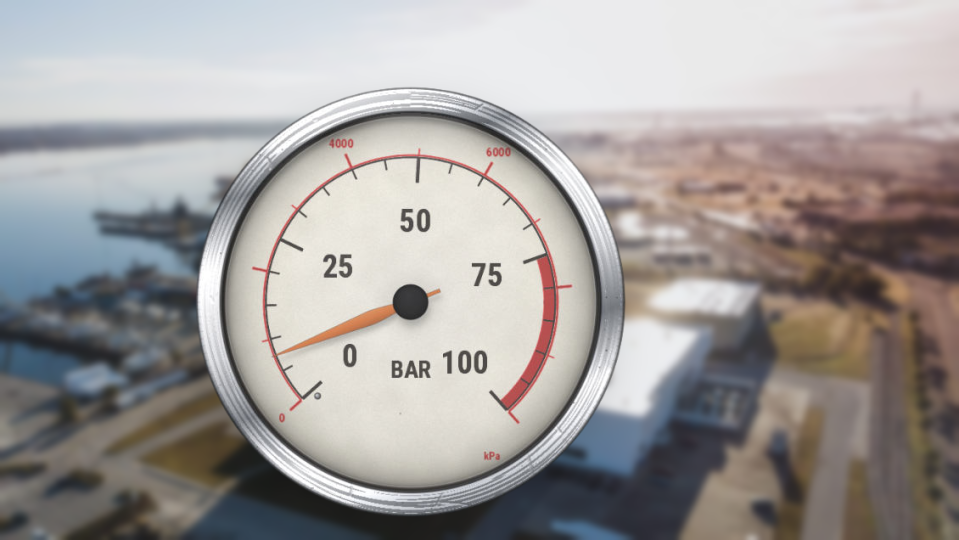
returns 7.5,bar
